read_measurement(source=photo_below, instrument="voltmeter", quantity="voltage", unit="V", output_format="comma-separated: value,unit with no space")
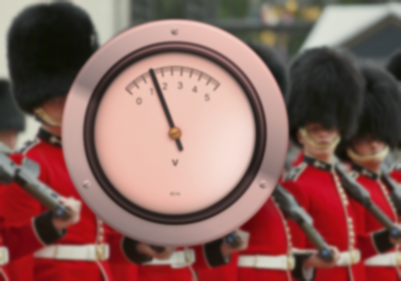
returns 1.5,V
